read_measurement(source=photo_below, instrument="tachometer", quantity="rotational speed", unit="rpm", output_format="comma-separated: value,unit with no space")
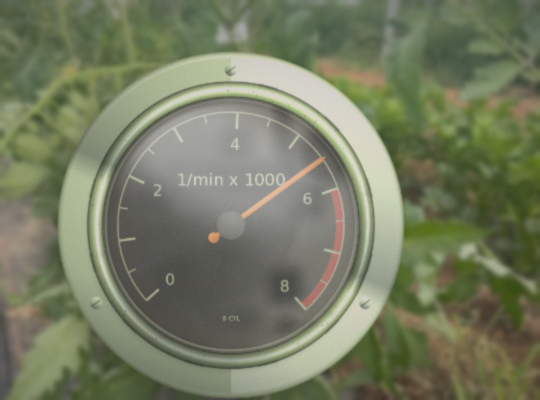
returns 5500,rpm
